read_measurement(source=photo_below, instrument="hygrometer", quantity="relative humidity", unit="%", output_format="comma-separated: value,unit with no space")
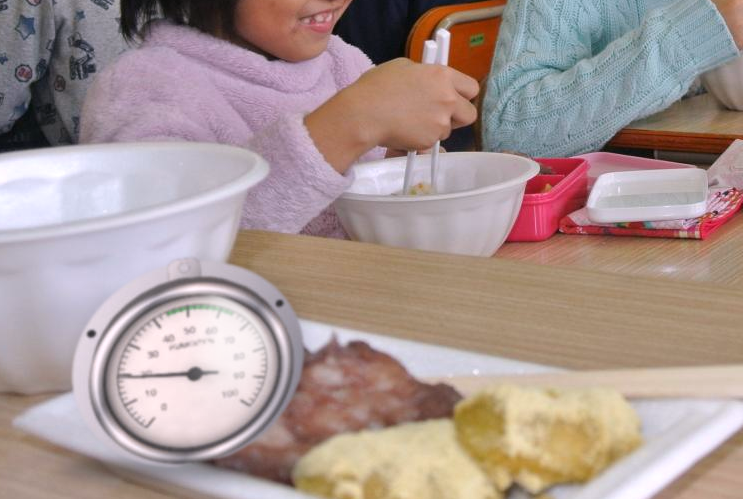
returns 20,%
